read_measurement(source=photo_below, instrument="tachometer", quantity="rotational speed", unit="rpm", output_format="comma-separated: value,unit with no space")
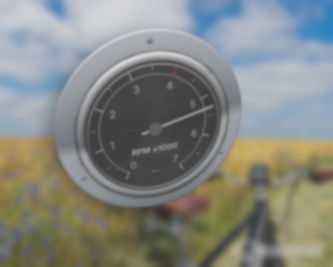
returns 5250,rpm
